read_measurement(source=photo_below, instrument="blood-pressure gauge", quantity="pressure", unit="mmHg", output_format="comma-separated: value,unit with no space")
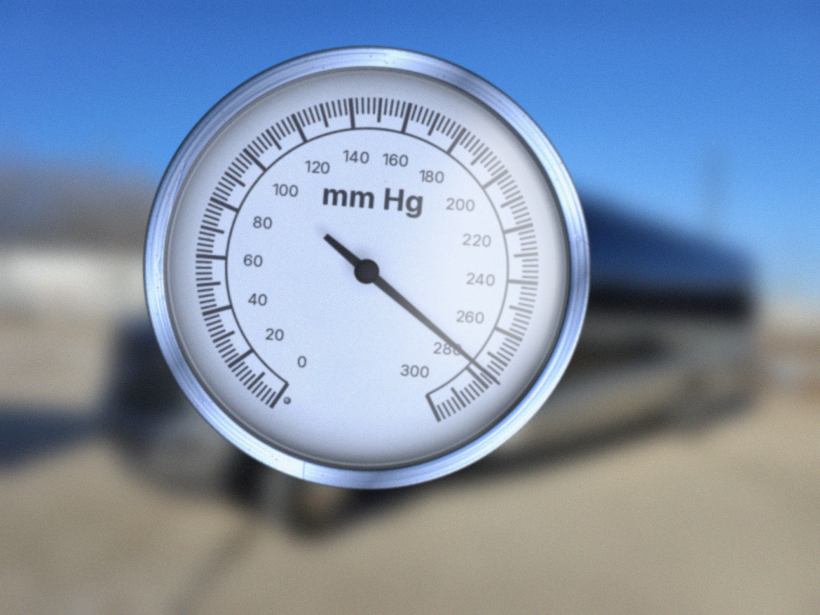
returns 276,mmHg
